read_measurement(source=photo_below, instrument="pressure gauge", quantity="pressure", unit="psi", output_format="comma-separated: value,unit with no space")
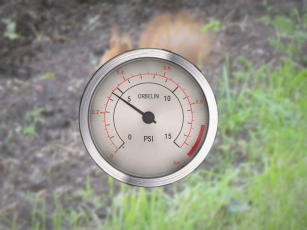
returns 4.5,psi
